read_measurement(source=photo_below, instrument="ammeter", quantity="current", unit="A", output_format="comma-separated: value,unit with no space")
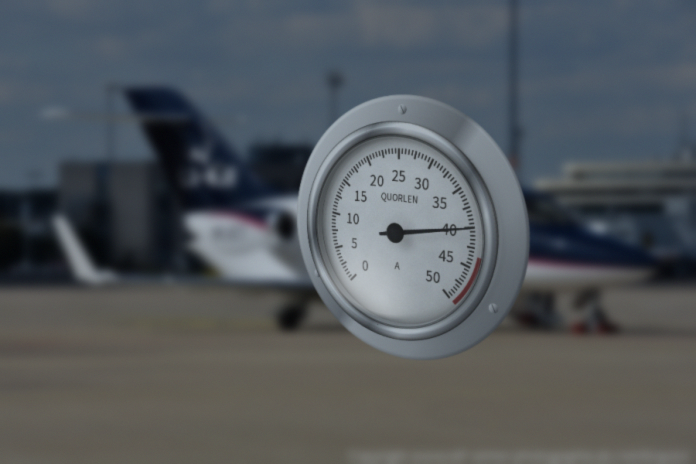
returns 40,A
